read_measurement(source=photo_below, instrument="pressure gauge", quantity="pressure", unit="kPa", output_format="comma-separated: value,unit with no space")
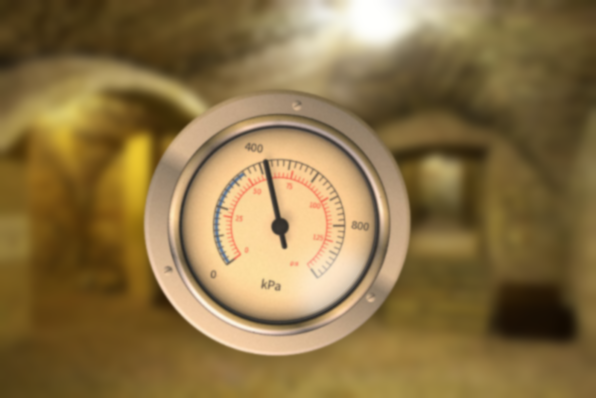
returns 420,kPa
